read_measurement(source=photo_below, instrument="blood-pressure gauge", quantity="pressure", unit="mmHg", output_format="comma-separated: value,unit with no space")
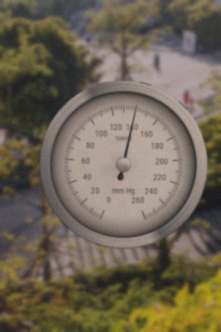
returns 140,mmHg
